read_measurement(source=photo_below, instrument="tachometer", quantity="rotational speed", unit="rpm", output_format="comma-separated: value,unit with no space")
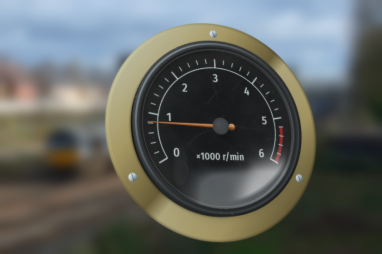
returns 800,rpm
